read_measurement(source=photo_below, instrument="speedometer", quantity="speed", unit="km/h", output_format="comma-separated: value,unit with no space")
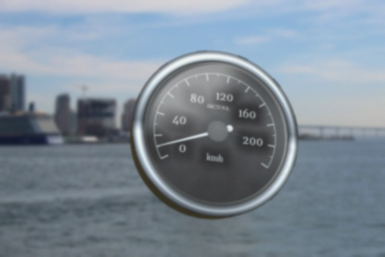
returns 10,km/h
